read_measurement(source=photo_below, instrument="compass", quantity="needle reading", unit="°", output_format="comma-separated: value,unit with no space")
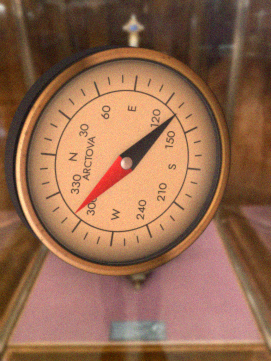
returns 310,°
